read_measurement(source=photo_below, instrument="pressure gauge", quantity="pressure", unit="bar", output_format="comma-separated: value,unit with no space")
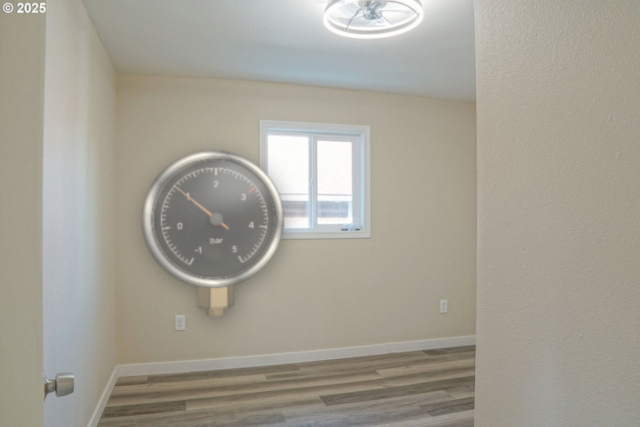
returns 1,bar
